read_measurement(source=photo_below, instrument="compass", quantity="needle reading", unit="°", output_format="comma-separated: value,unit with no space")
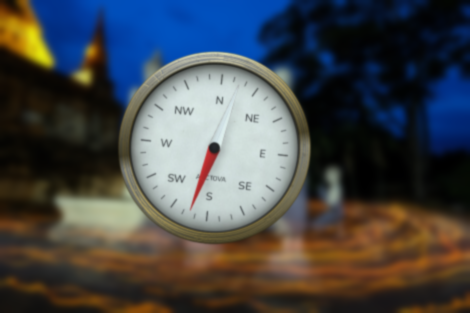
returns 195,°
